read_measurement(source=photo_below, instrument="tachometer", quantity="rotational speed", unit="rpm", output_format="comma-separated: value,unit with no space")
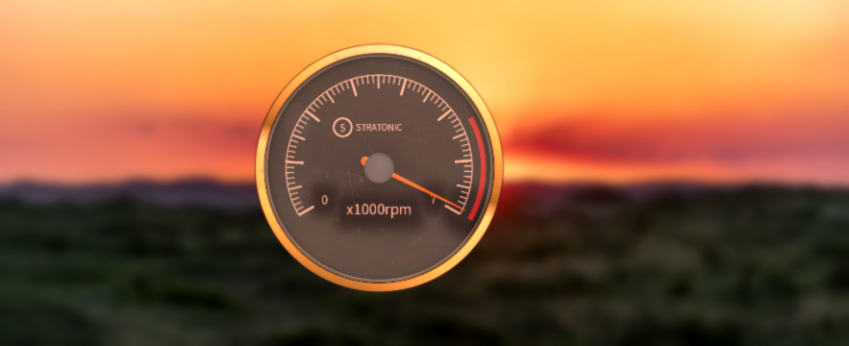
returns 6900,rpm
